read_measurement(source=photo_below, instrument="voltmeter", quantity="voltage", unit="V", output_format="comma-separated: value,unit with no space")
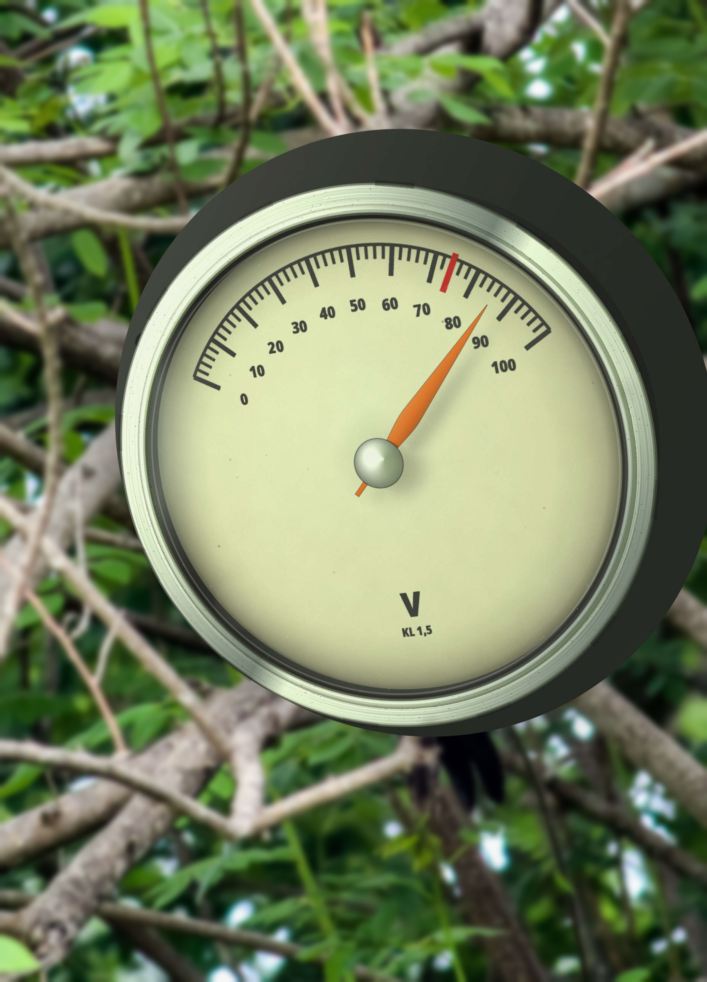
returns 86,V
